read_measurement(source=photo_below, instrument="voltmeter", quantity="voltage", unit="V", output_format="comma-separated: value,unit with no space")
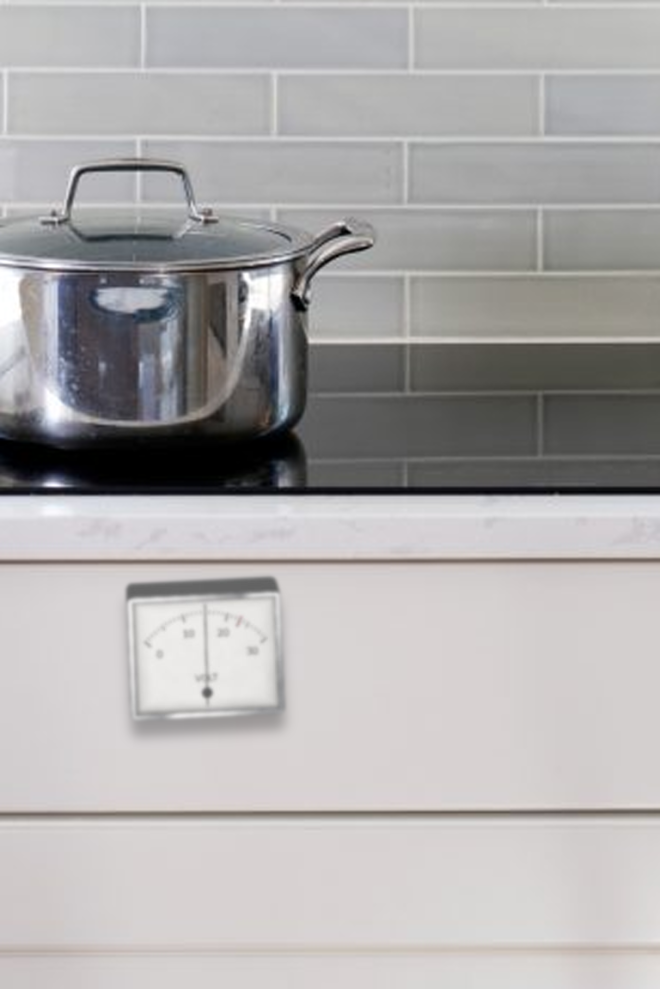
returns 15,V
